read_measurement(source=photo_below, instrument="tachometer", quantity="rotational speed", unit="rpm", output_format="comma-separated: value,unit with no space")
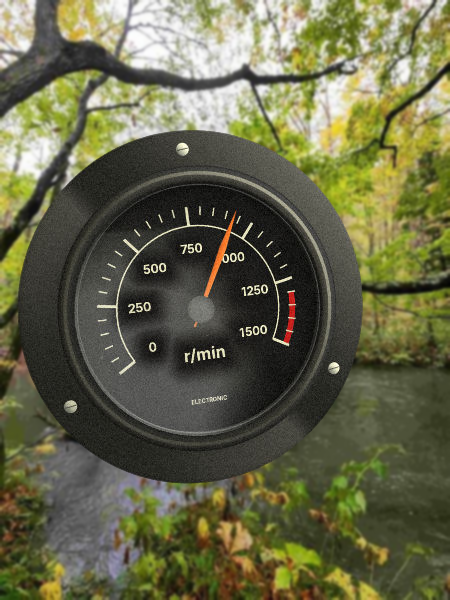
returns 925,rpm
